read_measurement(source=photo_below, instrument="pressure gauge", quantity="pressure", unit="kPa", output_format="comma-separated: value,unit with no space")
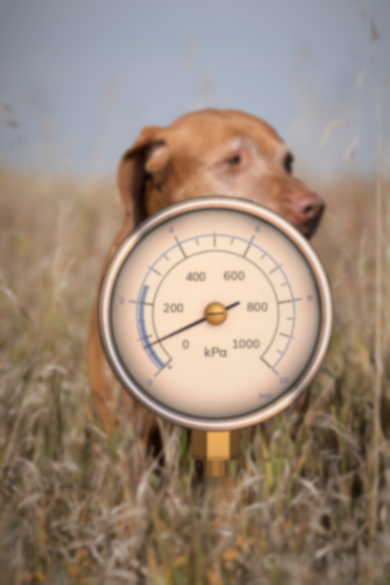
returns 75,kPa
